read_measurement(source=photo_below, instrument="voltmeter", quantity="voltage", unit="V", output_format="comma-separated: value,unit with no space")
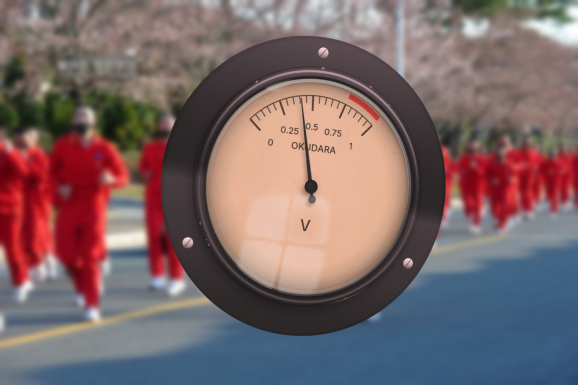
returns 0.4,V
